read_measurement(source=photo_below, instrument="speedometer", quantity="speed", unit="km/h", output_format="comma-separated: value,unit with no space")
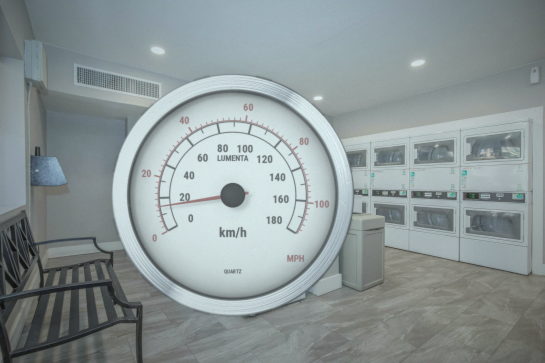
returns 15,km/h
